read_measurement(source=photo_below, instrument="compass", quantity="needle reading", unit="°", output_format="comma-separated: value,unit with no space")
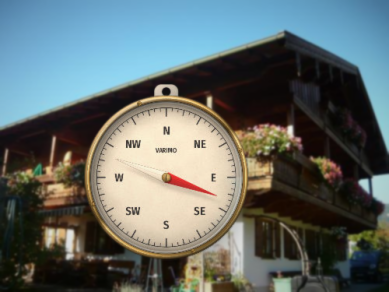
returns 110,°
